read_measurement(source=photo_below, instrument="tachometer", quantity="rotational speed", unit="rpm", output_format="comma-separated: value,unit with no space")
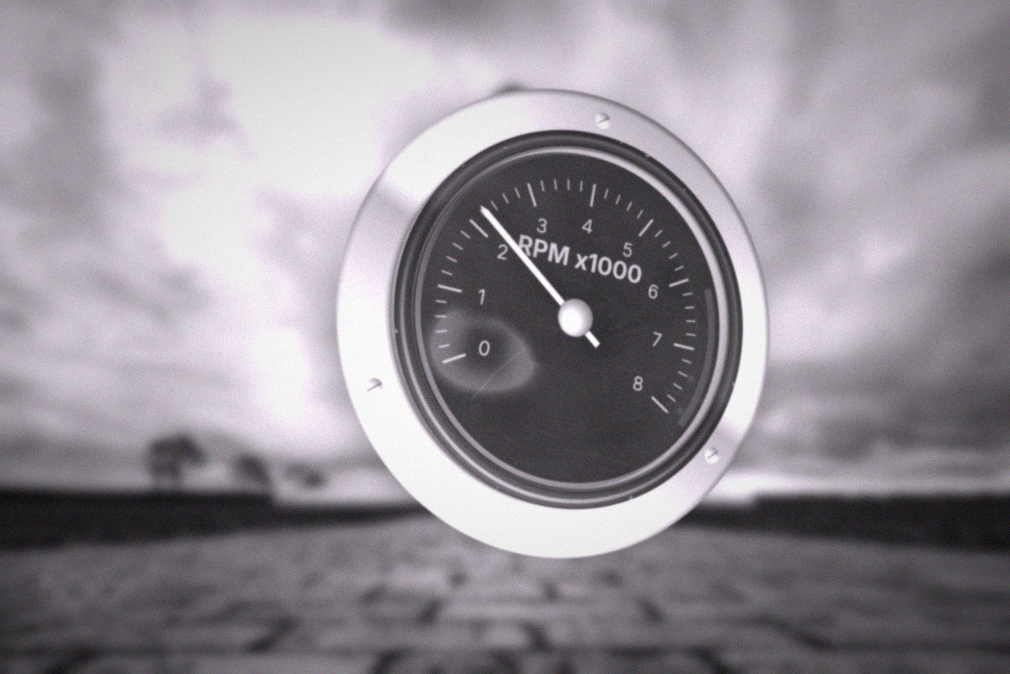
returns 2200,rpm
